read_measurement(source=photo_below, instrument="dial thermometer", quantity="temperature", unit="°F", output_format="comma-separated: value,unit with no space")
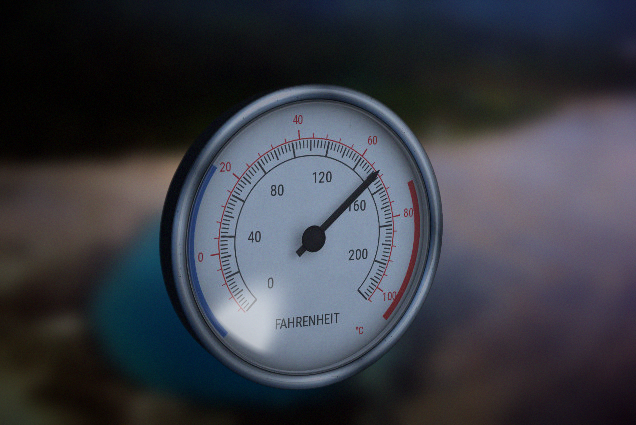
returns 150,°F
